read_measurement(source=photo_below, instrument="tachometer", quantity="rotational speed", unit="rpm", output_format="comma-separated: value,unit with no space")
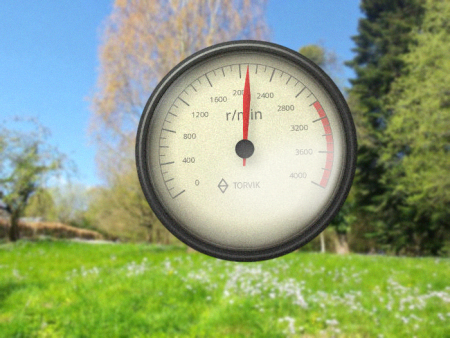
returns 2100,rpm
